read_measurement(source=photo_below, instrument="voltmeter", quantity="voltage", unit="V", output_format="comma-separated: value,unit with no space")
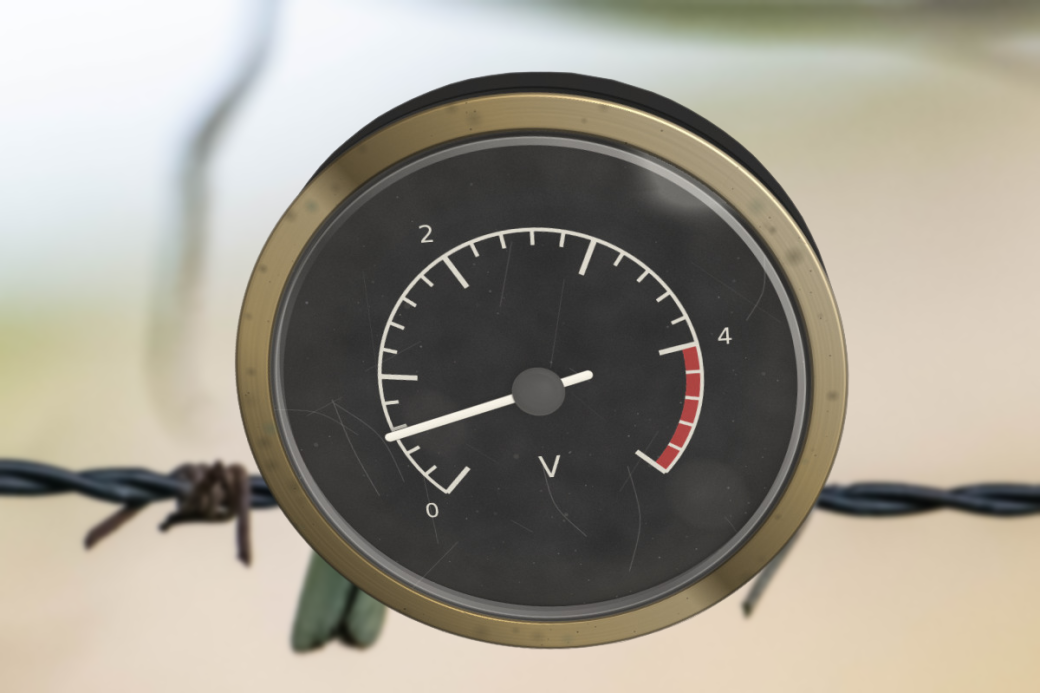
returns 0.6,V
